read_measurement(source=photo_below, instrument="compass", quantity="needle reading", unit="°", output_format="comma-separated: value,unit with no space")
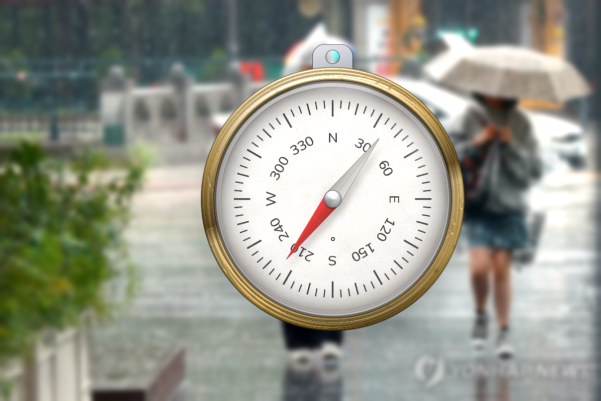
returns 217.5,°
